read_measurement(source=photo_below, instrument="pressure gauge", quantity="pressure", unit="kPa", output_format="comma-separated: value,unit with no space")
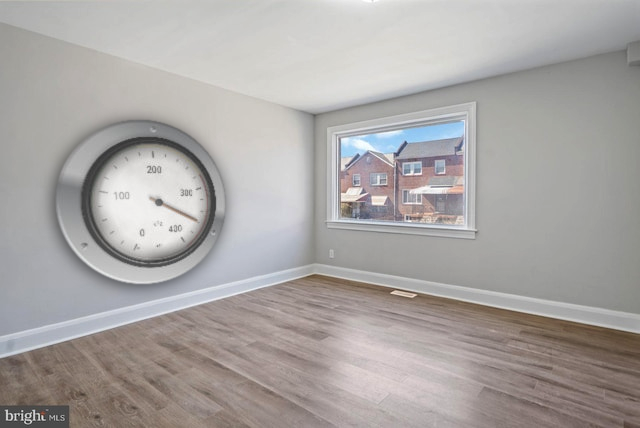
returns 360,kPa
